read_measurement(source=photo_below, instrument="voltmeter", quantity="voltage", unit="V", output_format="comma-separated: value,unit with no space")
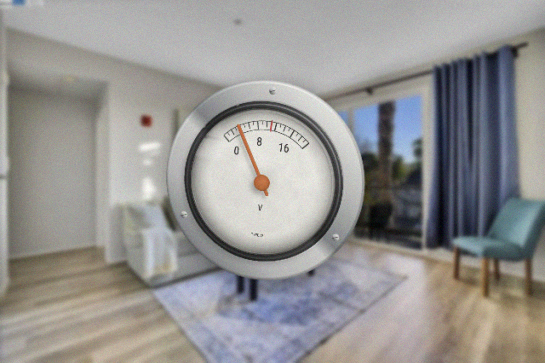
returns 4,V
